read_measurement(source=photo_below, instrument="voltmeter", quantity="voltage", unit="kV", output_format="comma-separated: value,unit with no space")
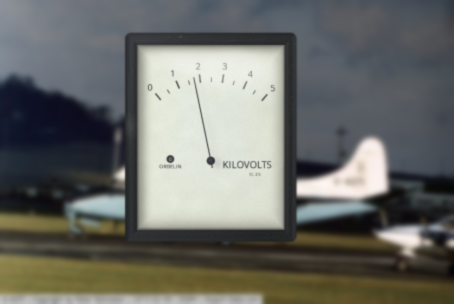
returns 1.75,kV
